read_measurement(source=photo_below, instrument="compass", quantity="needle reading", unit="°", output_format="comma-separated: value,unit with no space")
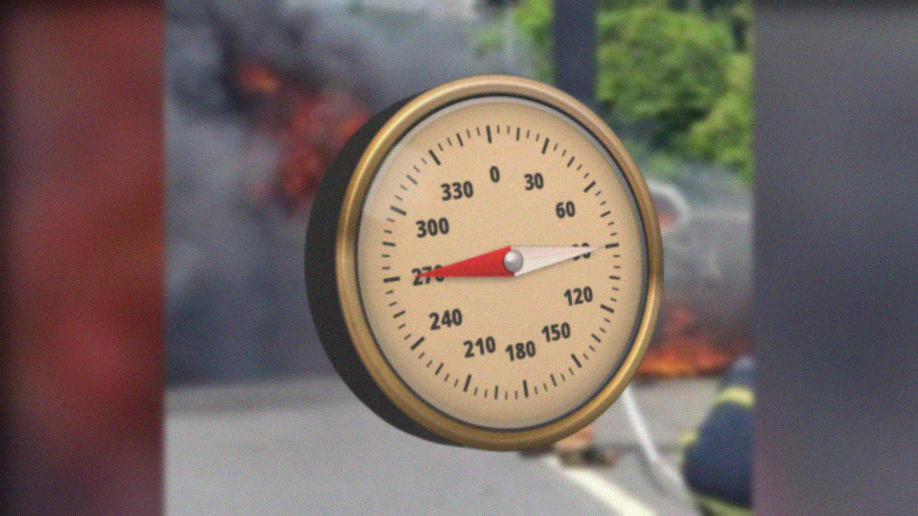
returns 270,°
